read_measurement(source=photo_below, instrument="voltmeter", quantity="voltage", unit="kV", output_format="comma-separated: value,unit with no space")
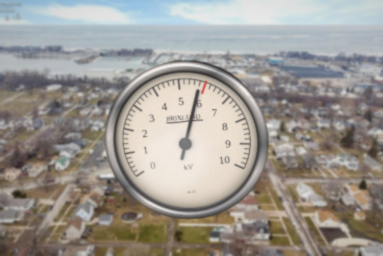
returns 5.8,kV
